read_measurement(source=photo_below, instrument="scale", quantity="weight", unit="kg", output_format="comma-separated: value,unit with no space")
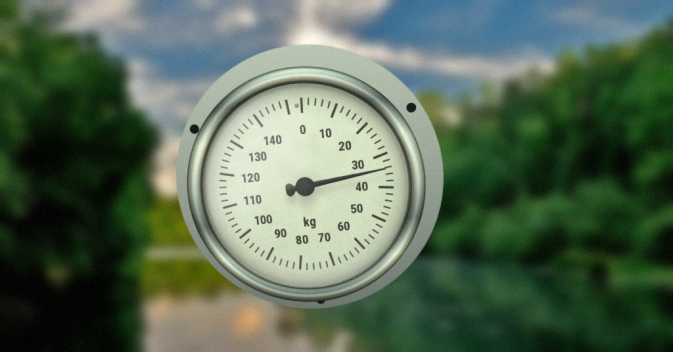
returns 34,kg
